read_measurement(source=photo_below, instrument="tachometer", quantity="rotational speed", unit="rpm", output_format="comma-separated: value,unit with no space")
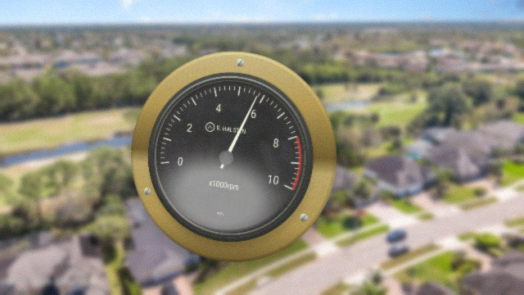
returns 5800,rpm
